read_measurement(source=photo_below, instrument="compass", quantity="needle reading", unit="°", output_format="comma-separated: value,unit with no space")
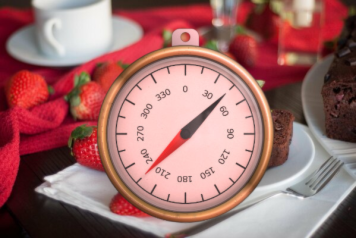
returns 225,°
